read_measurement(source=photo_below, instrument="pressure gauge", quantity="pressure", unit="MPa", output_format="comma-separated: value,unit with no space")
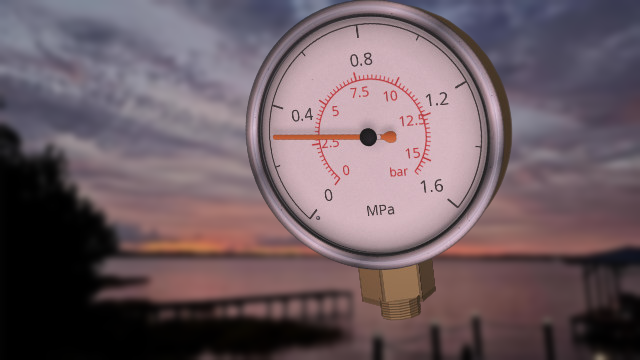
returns 0.3,MPa
